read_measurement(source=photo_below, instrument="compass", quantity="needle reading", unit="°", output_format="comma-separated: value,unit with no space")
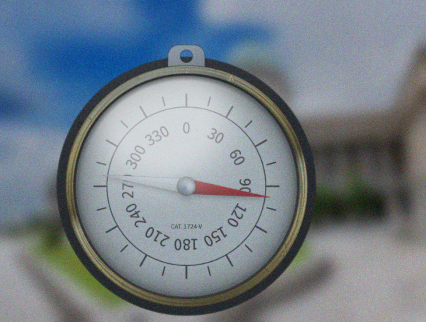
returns 97.5,°
